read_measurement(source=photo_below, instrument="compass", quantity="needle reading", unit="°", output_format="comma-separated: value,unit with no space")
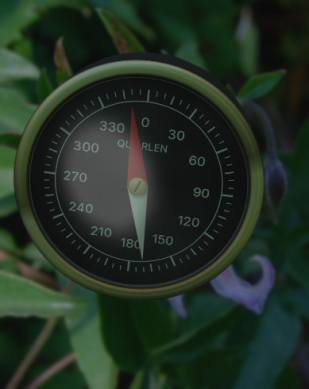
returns 350,°
